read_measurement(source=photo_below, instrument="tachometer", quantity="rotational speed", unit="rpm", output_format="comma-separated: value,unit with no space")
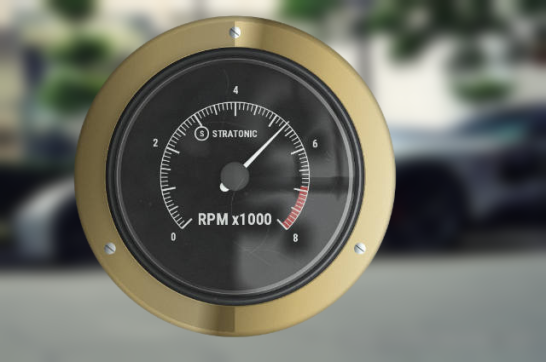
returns 5300,rpm
